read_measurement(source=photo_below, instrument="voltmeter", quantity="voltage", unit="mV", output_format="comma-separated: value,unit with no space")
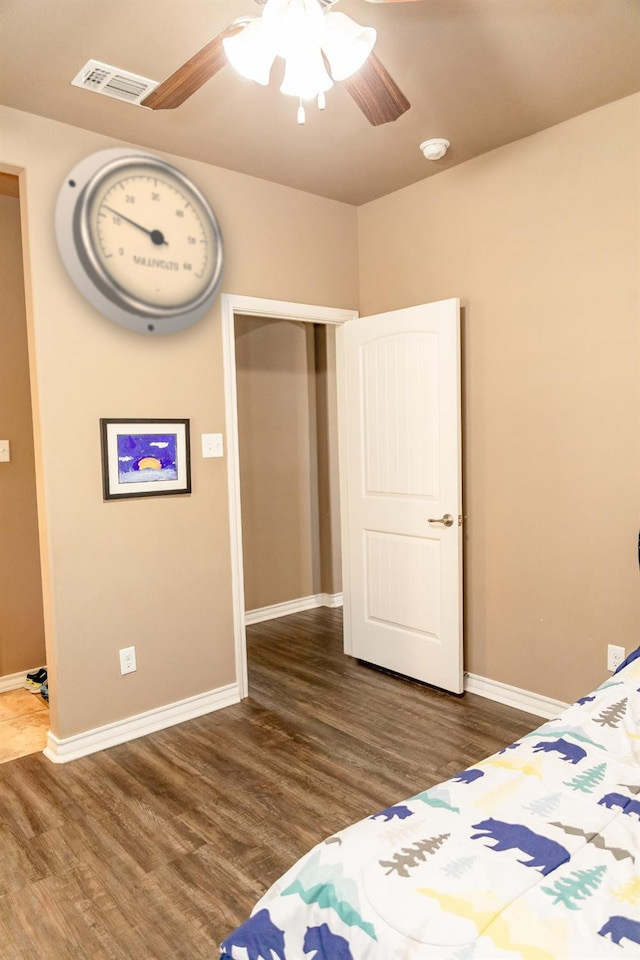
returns 12,mV
